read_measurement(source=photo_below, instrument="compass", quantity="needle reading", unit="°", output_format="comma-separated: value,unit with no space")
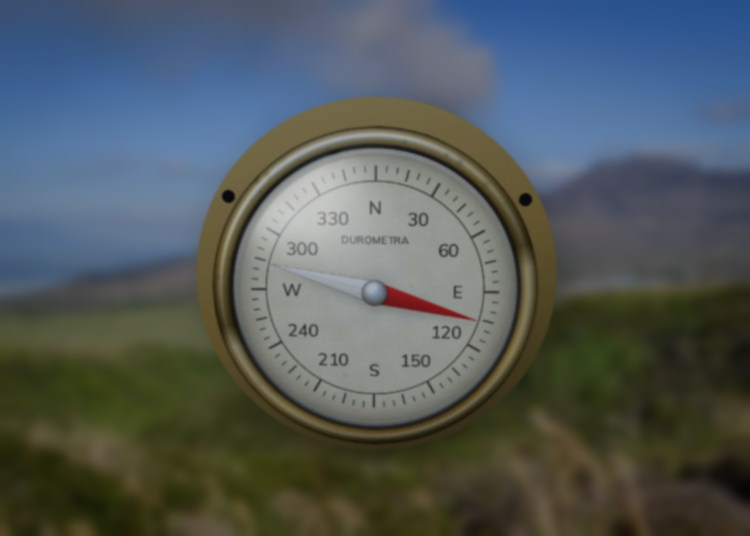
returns 105,°
